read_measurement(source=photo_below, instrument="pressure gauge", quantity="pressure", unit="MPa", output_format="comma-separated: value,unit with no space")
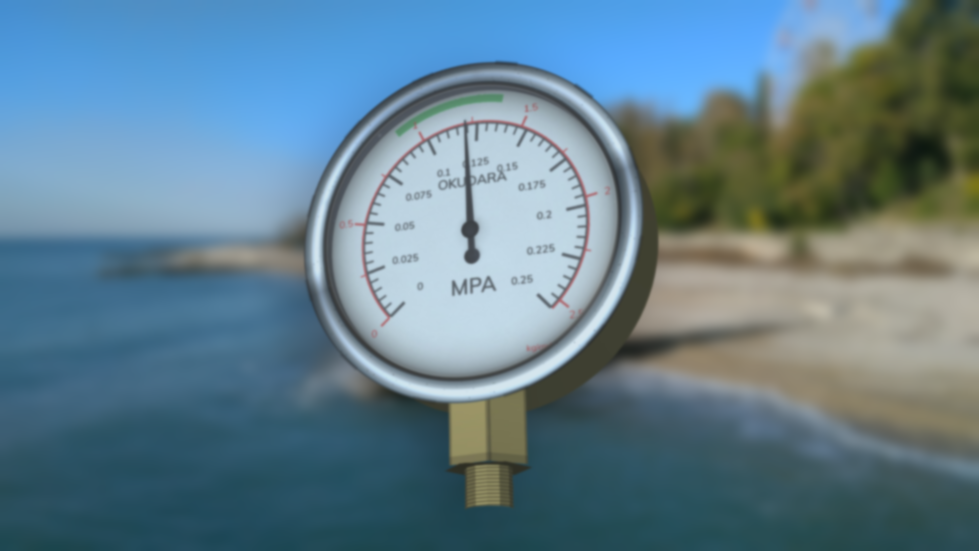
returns 0.12,MPa
